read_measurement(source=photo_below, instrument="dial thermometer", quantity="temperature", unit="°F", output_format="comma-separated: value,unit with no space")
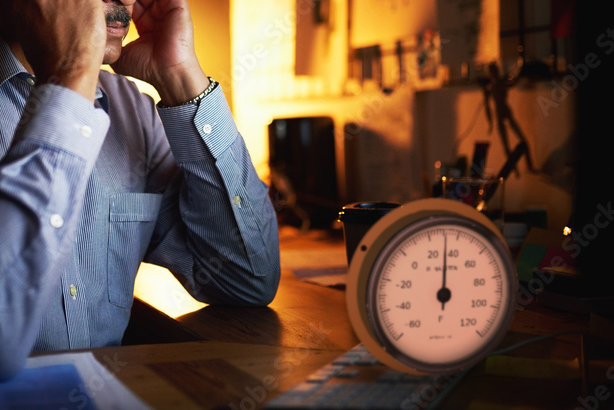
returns 30,°F
